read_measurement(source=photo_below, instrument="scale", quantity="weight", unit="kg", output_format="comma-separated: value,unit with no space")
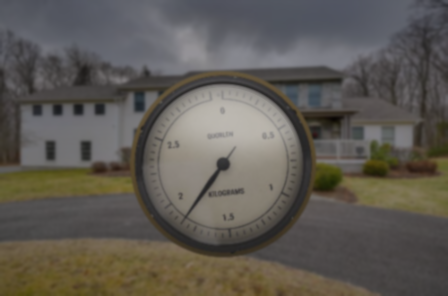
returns 1.85,kg
